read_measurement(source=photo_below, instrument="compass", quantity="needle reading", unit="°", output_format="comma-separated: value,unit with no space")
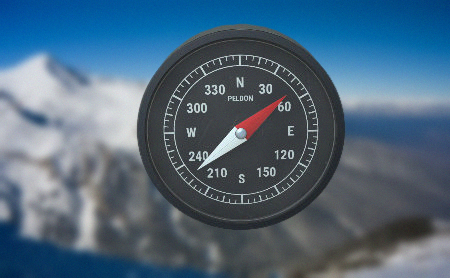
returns 50,°
